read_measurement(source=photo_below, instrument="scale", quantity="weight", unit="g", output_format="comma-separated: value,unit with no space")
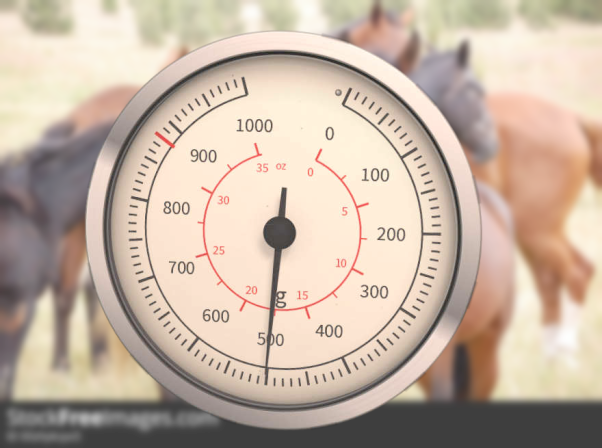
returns 500,g
